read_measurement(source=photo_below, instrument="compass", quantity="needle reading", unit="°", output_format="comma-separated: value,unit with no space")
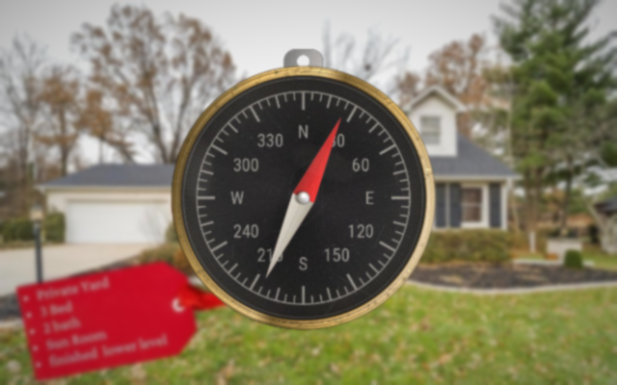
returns 25,°
